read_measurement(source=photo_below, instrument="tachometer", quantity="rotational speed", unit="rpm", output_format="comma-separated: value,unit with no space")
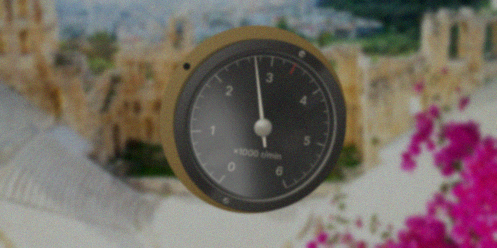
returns 2700,rpm
